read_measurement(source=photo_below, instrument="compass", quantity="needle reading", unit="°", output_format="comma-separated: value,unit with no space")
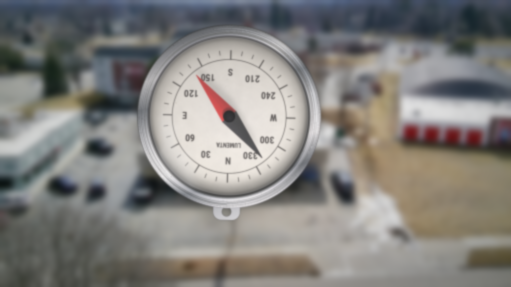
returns 140,°
